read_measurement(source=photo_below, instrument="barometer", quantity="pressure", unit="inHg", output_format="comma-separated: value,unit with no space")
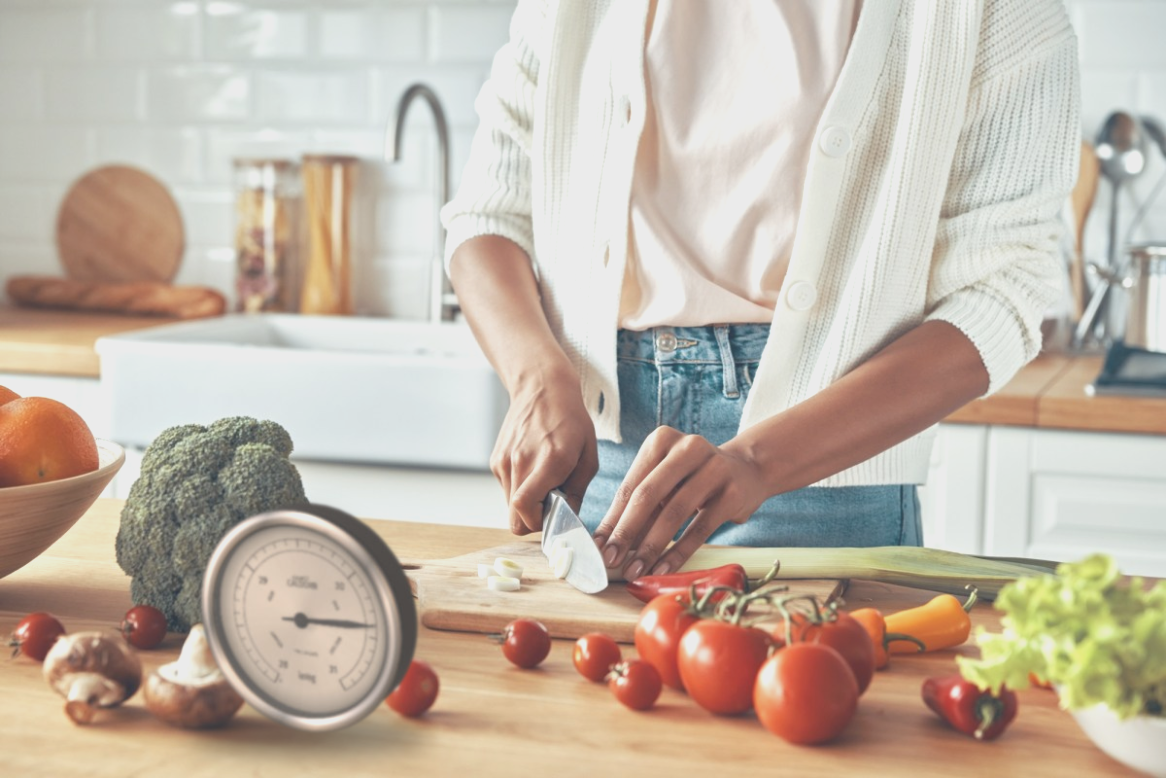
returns 30.4,inHg
